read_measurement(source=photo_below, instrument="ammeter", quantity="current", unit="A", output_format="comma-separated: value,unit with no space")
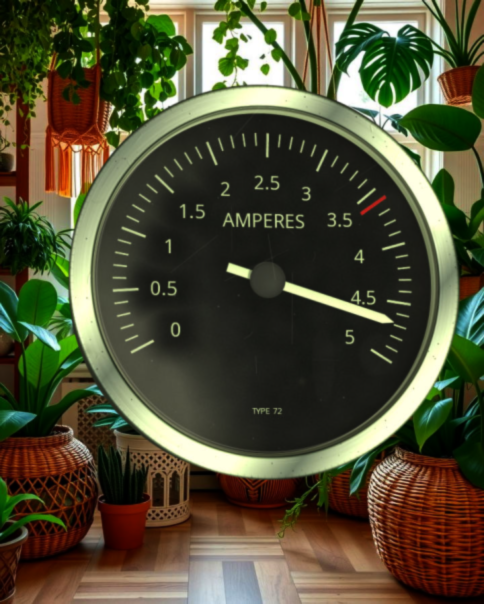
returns 4.7,A
